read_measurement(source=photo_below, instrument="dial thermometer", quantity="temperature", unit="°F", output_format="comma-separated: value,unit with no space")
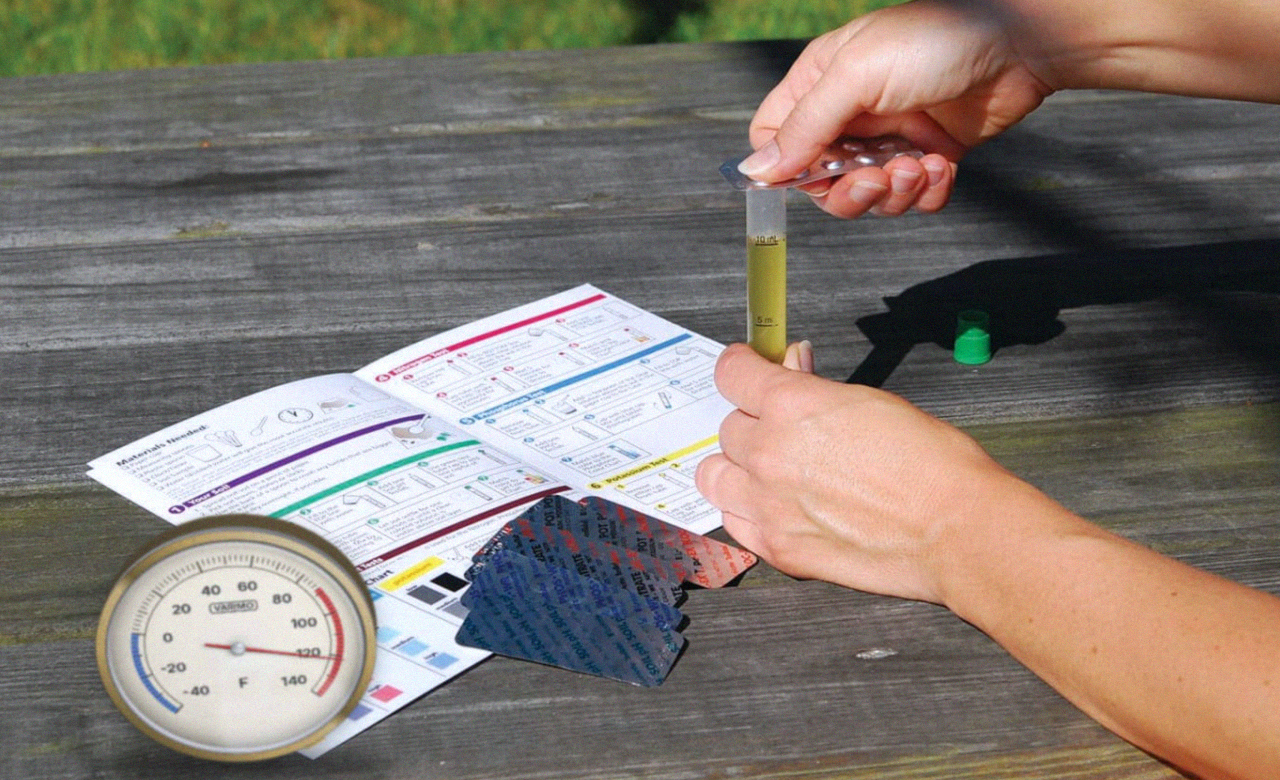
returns 120,°F
